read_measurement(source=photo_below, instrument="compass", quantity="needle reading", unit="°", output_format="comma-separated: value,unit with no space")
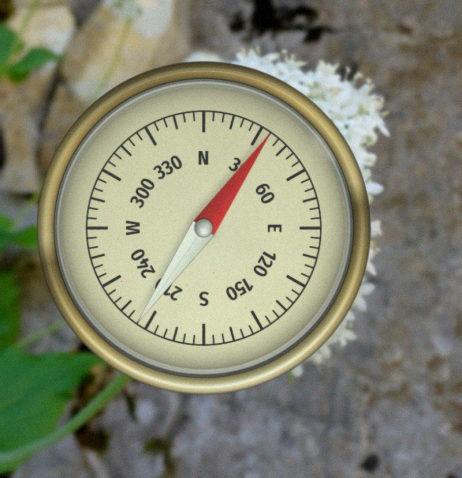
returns 35,°
